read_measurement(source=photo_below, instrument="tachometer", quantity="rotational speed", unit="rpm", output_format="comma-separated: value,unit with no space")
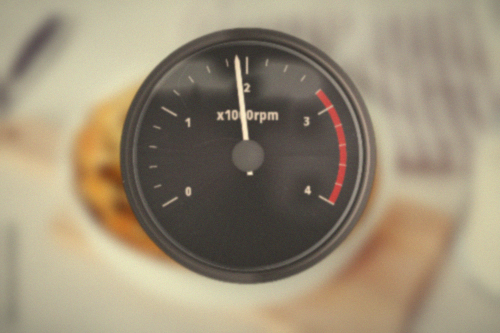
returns 1900,rpm
